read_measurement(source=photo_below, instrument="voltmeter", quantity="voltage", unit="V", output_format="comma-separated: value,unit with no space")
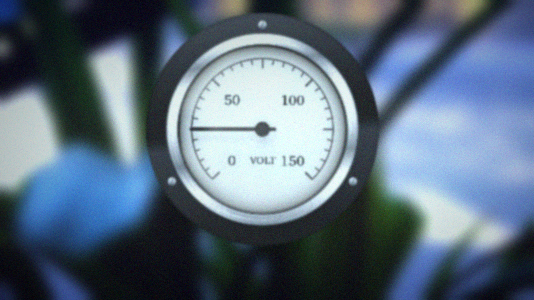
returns 25,V
